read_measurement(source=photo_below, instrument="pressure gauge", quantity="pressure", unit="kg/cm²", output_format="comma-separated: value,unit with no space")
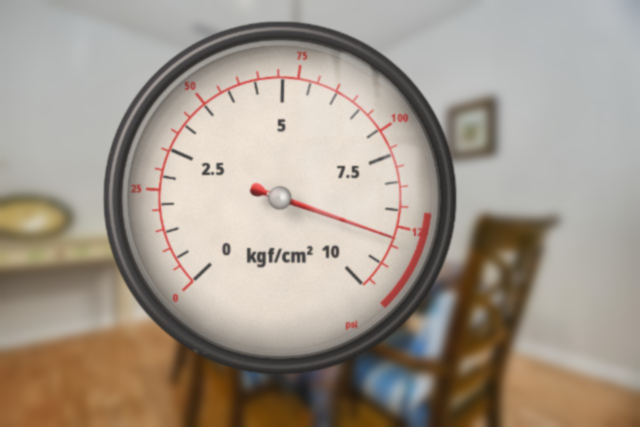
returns 9,kg/cm²
